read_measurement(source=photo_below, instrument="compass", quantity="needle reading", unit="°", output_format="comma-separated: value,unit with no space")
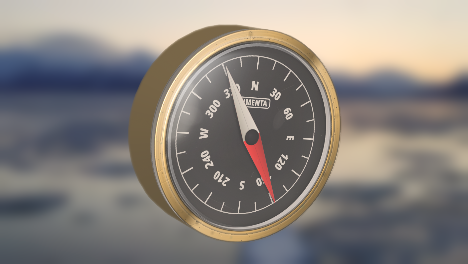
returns 150,°
